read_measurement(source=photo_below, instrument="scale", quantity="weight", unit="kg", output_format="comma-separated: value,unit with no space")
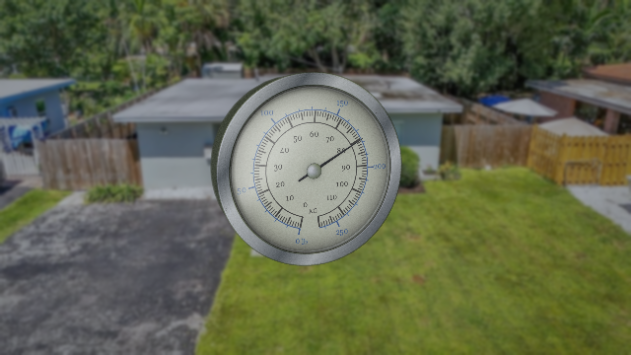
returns 80,kg
